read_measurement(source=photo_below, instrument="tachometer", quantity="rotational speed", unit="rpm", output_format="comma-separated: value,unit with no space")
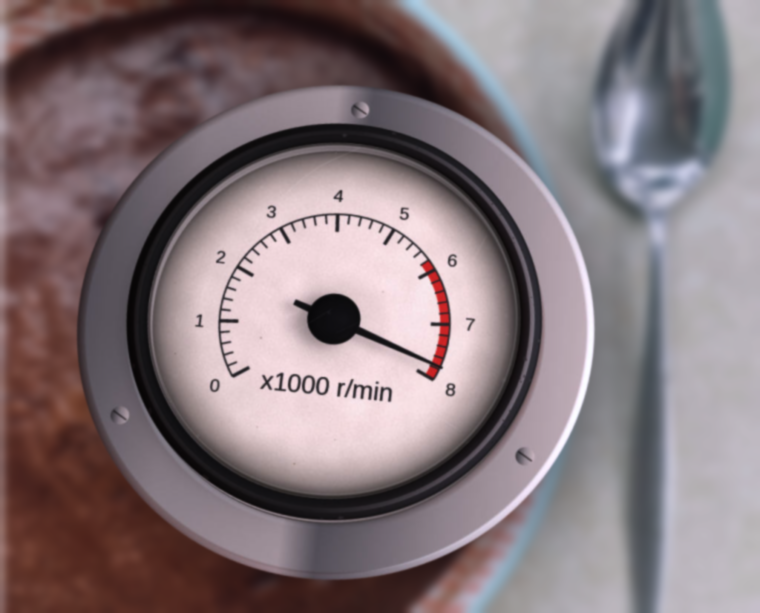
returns 7800,rpm
